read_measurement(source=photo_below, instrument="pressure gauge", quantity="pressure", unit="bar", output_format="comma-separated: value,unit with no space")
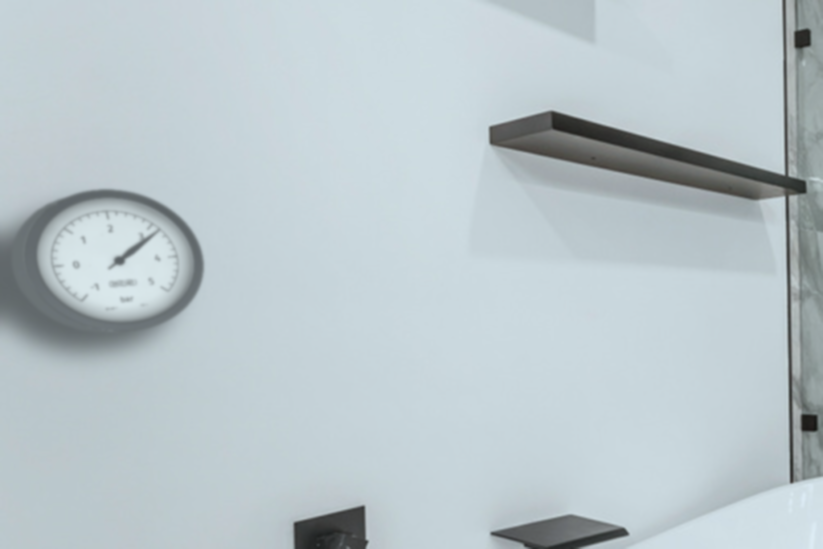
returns 3.2,bar
